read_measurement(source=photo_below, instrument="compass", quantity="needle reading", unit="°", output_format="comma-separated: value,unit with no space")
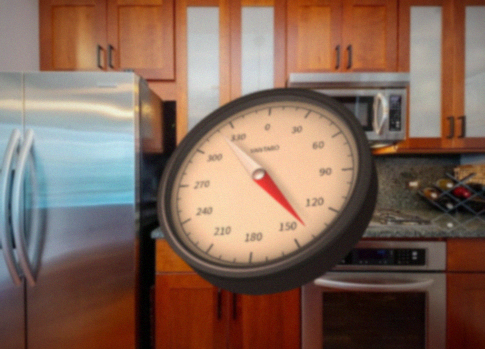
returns 140,°
